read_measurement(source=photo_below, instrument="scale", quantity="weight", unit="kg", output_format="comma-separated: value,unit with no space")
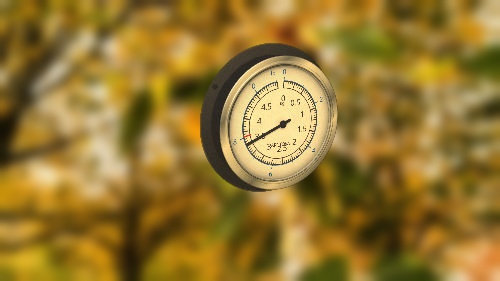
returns 3.5,kg
